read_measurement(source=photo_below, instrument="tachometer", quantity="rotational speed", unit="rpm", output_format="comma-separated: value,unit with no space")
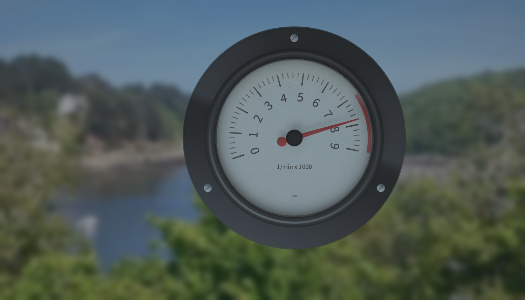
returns 7800,rpm
